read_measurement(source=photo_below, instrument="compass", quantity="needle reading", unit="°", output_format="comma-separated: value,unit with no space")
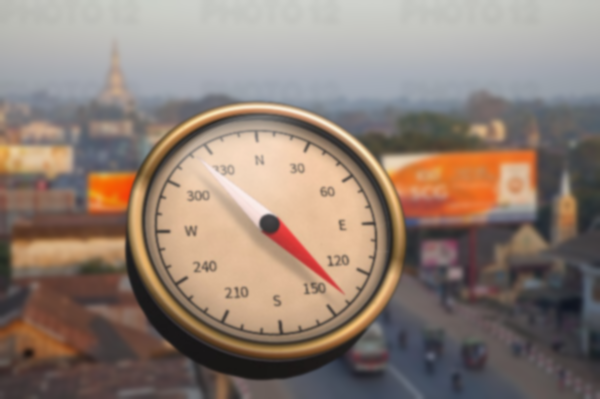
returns 140,°
